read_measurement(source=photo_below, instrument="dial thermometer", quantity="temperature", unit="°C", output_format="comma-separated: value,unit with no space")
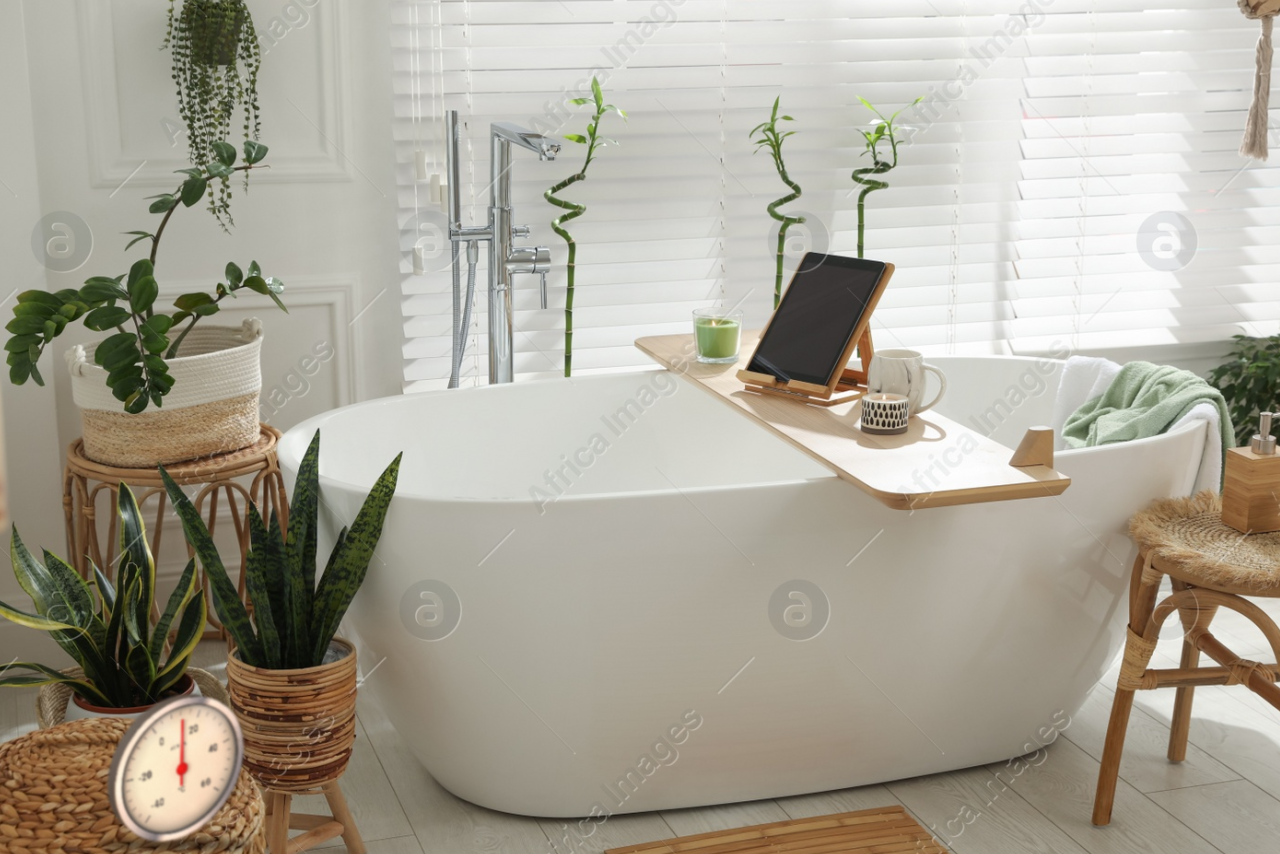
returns 12,°C
